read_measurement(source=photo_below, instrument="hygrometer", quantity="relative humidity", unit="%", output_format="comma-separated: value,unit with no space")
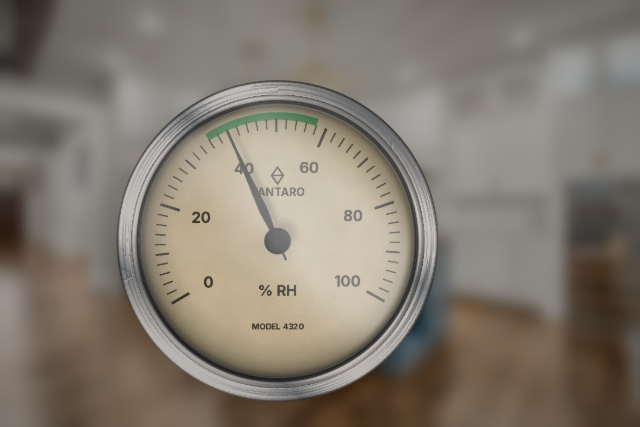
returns 40,%
